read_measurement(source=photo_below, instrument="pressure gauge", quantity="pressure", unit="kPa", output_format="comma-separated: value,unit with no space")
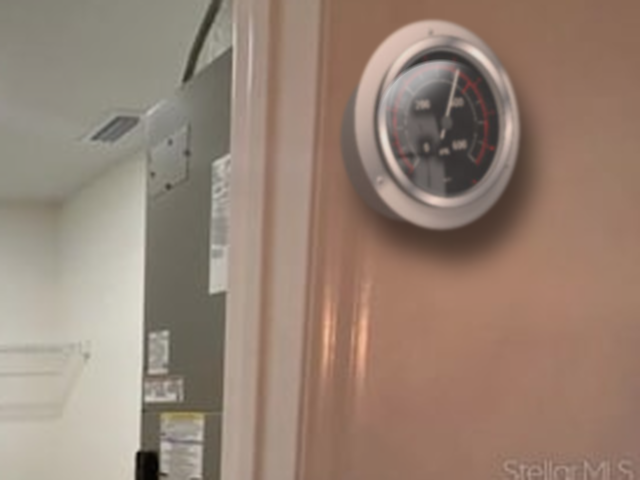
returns 350,kPa
